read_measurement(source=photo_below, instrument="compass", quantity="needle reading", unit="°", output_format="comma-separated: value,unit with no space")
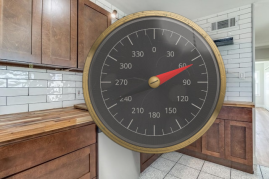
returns 65,°
